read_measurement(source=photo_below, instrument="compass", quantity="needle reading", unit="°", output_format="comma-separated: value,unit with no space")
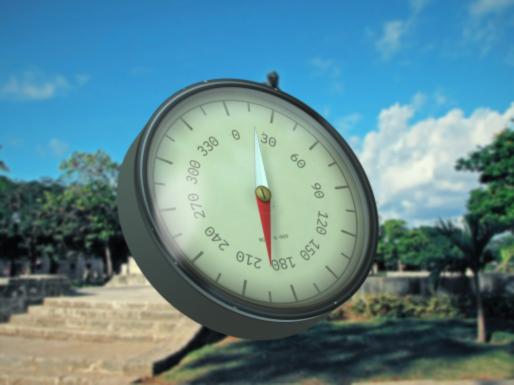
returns 195,°
